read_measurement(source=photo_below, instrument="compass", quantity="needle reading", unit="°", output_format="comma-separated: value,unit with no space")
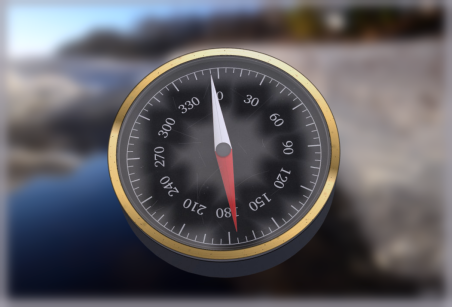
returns 175,°
